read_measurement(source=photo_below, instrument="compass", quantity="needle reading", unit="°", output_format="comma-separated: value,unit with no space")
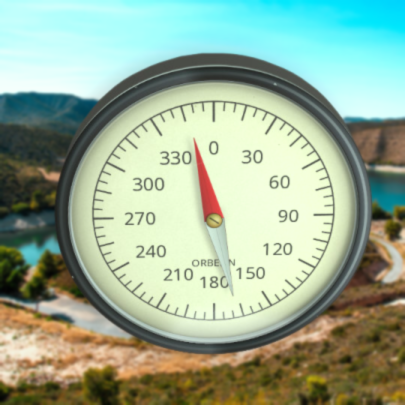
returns 347.5,°
